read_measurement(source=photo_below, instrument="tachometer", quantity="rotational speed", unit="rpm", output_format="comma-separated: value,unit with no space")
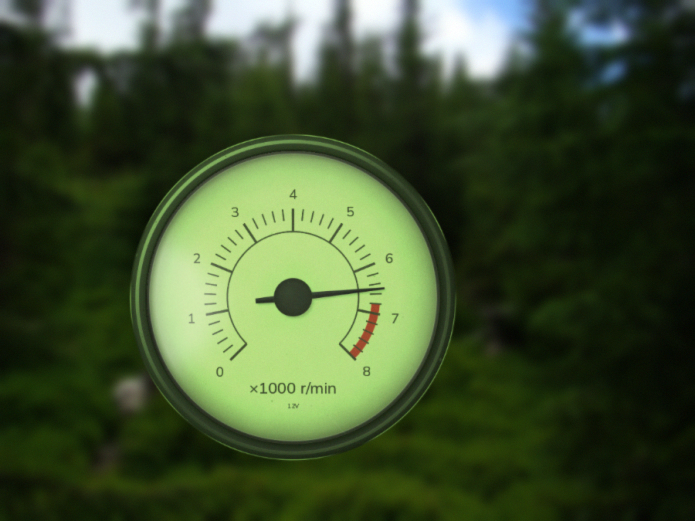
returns 6500,rpm
